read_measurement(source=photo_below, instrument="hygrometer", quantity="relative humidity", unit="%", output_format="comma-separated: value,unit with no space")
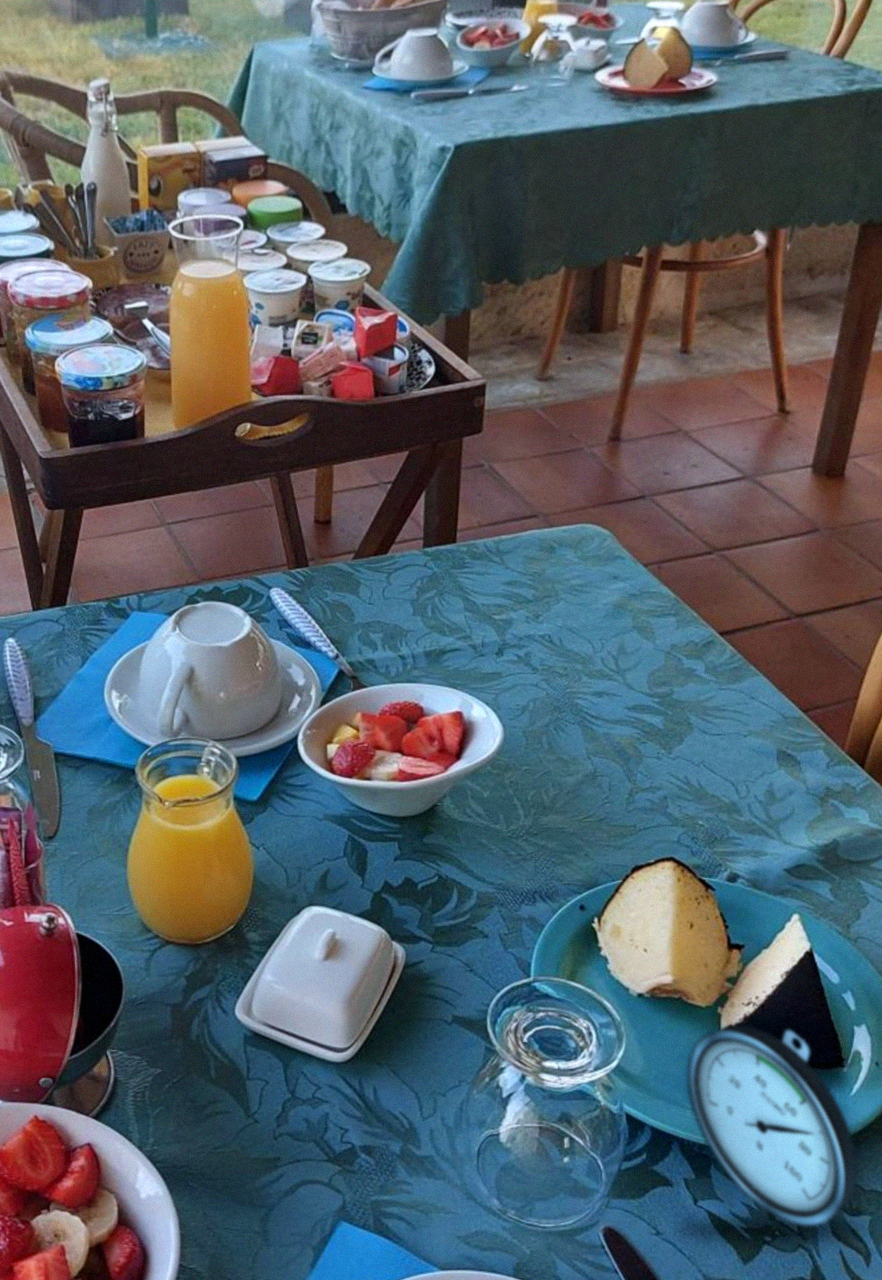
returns 70,%
